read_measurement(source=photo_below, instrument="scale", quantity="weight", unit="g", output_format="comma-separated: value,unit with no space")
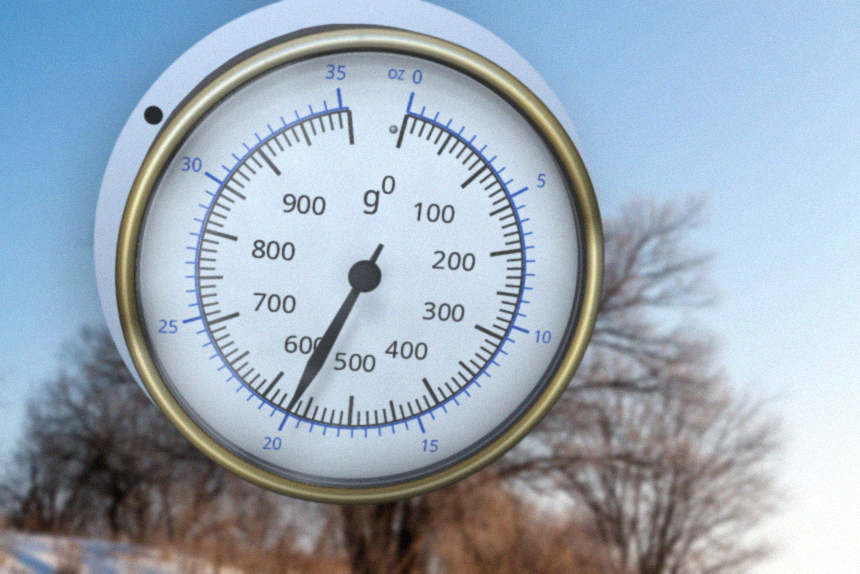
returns 570,g
